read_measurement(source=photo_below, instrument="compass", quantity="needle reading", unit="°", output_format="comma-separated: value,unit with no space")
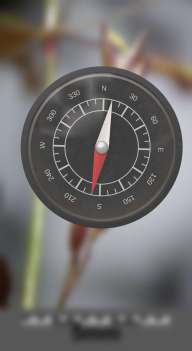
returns 190,°
